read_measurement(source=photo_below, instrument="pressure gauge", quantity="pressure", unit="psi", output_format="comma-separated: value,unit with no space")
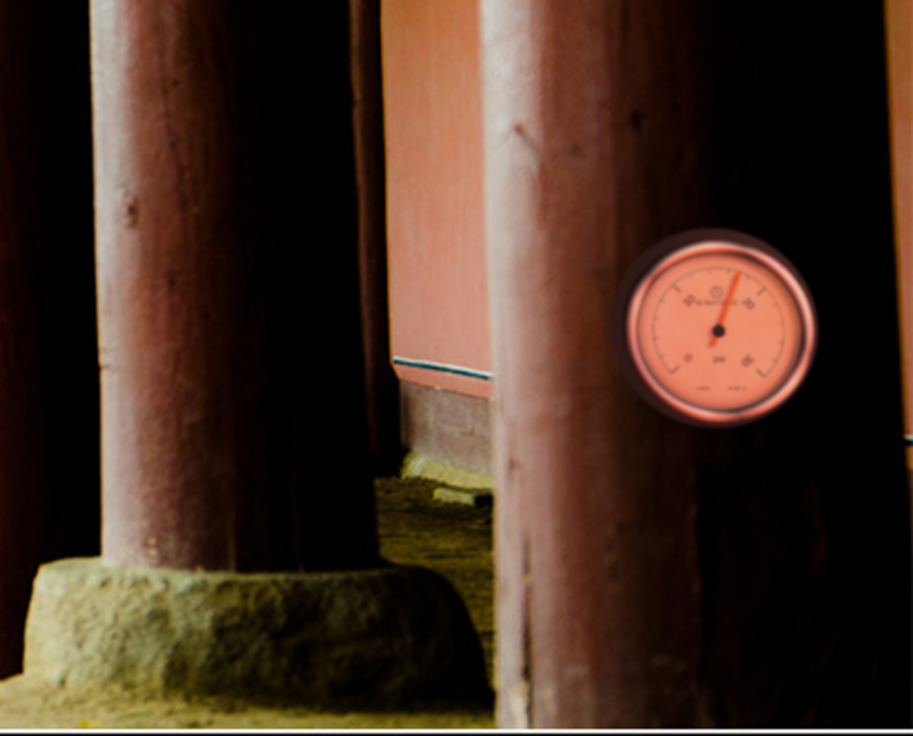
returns 17,psi
